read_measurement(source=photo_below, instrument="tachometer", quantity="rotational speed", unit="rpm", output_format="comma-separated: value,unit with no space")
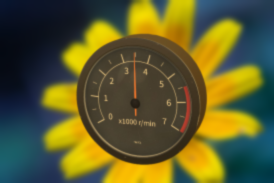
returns 3500,rpm
